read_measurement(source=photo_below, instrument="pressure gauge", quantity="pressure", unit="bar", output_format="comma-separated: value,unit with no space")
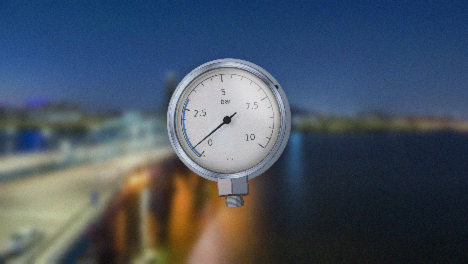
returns 0.5,bar
